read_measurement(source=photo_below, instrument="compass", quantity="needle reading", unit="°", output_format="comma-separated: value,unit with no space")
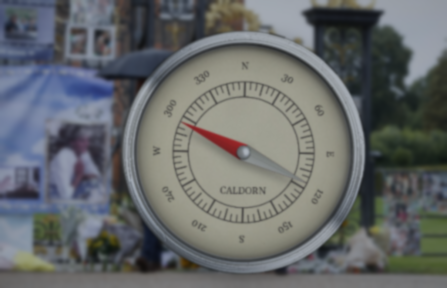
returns 295,°
